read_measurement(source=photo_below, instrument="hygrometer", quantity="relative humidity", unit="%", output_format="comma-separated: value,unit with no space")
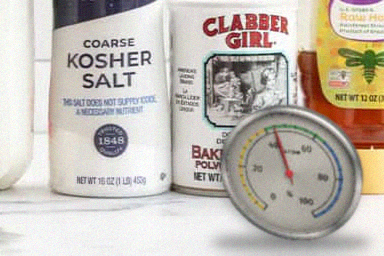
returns 44,%
